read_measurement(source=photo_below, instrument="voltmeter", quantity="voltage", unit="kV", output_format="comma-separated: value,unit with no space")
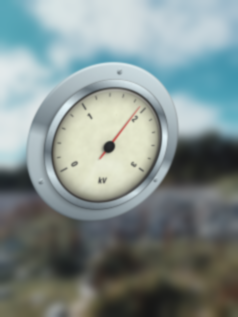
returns 1.9,kV
